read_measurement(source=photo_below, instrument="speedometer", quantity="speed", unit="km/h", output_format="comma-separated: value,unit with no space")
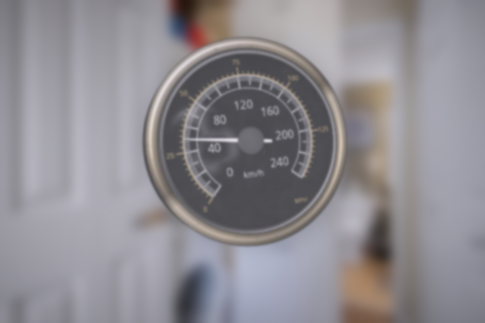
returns 50,km/h
